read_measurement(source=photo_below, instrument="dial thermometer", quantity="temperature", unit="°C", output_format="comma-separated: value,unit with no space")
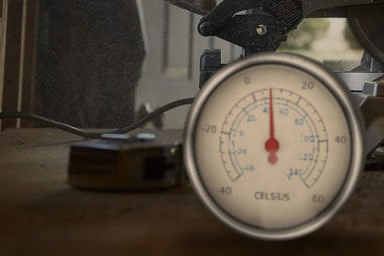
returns 8,°C
